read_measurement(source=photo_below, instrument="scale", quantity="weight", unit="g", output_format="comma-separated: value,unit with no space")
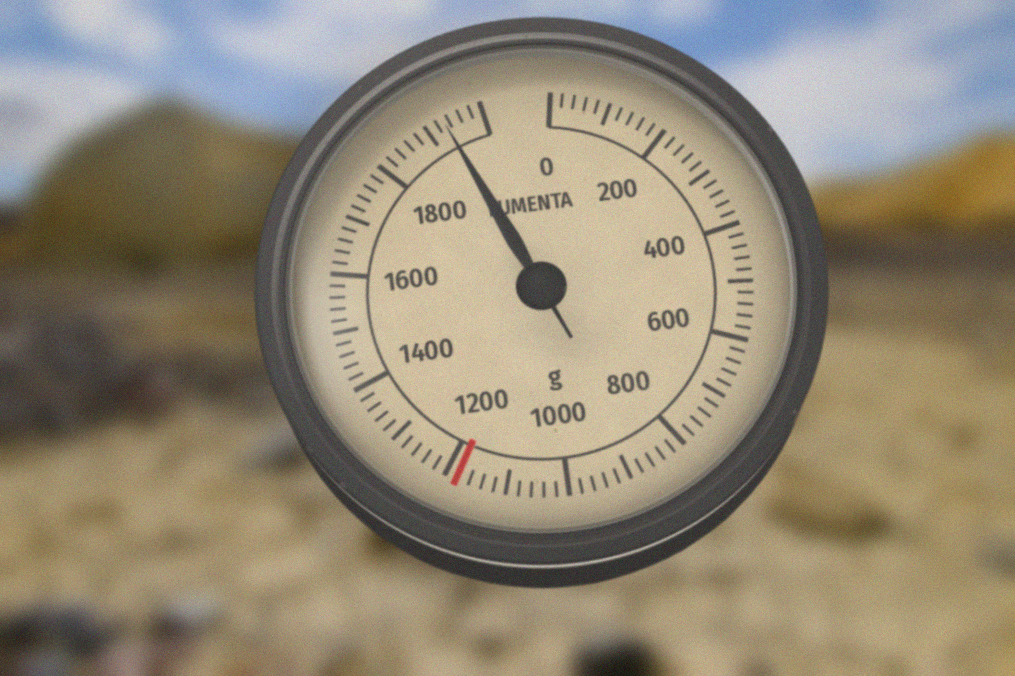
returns 1930,g
